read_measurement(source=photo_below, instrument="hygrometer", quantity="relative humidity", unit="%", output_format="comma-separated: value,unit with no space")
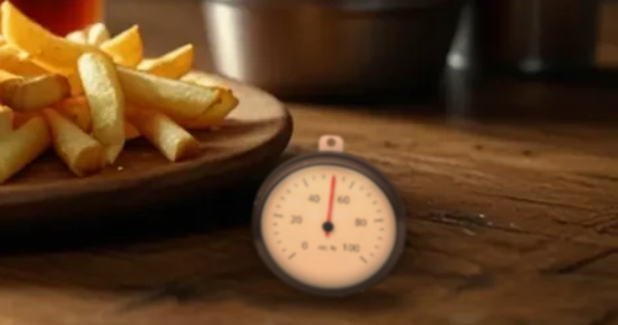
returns 52,%
